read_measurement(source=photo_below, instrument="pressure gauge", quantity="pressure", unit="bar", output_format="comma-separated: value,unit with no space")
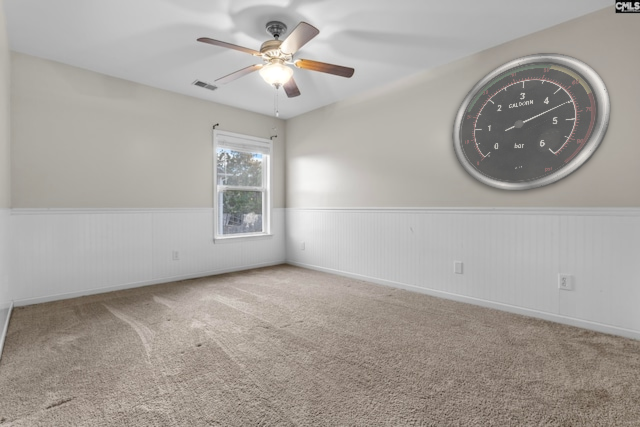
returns 4.5,bar
